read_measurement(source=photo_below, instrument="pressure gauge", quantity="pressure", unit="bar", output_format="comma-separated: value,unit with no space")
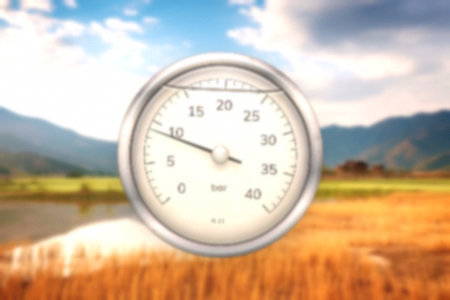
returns 9,bar
